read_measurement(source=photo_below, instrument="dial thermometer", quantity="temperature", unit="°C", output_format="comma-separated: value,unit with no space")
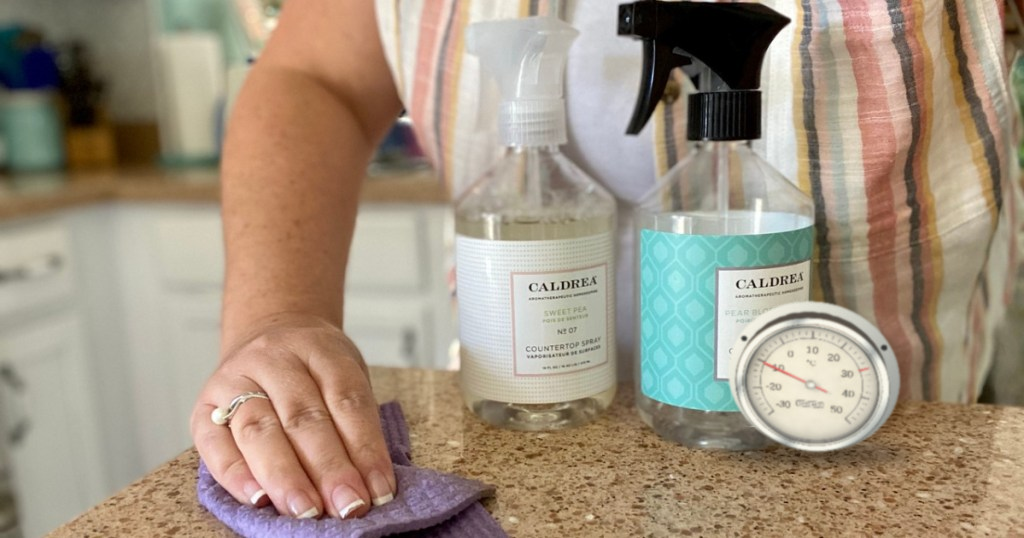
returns -10,°C
